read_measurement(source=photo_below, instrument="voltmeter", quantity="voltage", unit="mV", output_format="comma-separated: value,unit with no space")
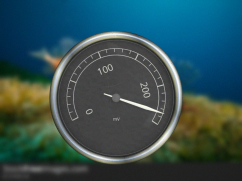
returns 235,mV
